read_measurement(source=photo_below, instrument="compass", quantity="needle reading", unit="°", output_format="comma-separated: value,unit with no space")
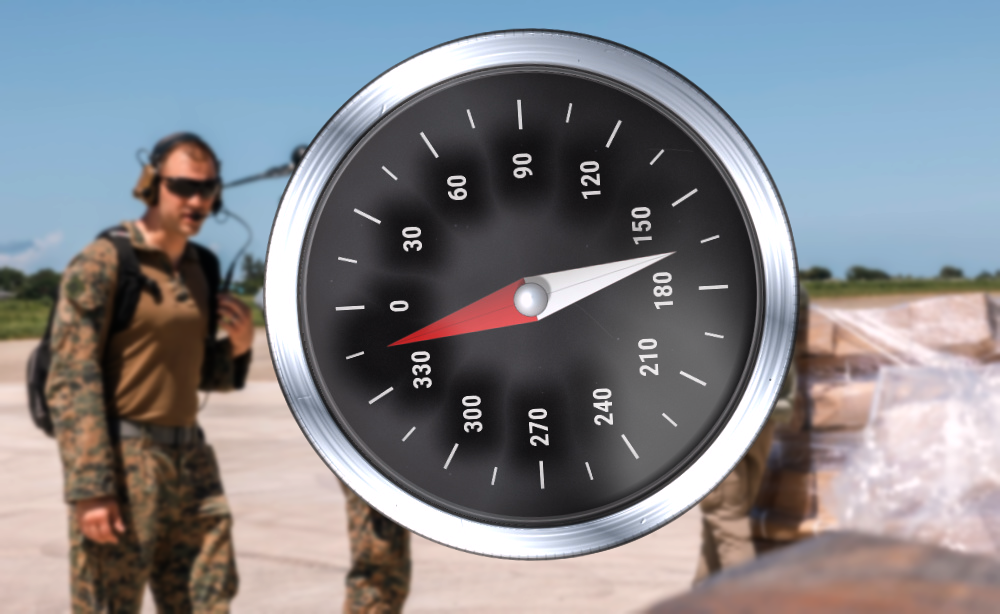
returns 345,°
